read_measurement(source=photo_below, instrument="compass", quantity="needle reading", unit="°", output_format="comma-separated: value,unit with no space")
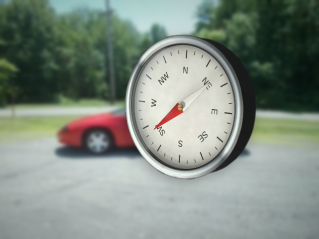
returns 230,°
